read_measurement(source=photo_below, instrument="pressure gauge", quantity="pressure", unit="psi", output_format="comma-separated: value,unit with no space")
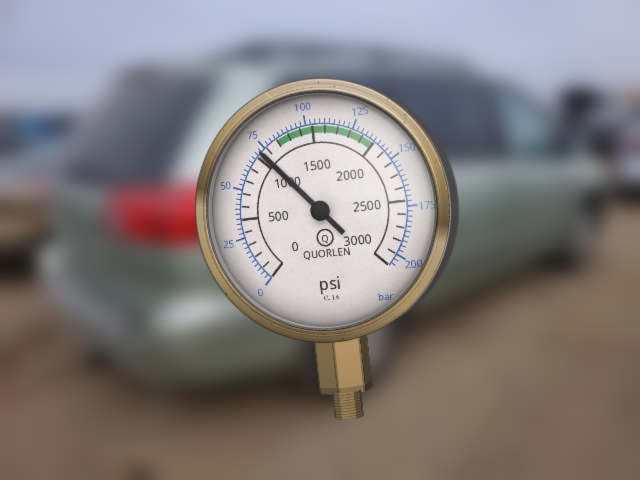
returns 1050,psi
